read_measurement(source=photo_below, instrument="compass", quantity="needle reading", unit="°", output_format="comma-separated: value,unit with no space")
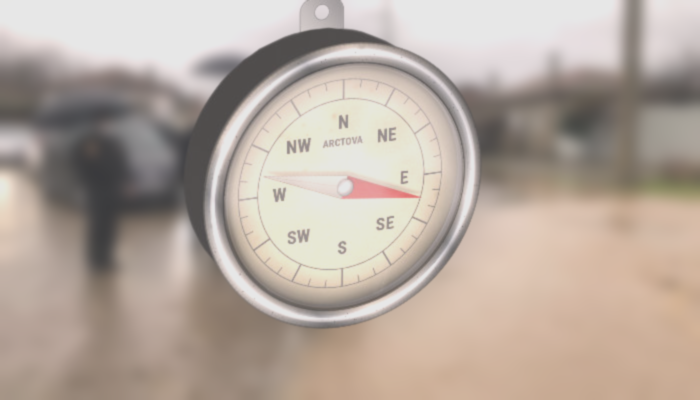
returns 105,°
